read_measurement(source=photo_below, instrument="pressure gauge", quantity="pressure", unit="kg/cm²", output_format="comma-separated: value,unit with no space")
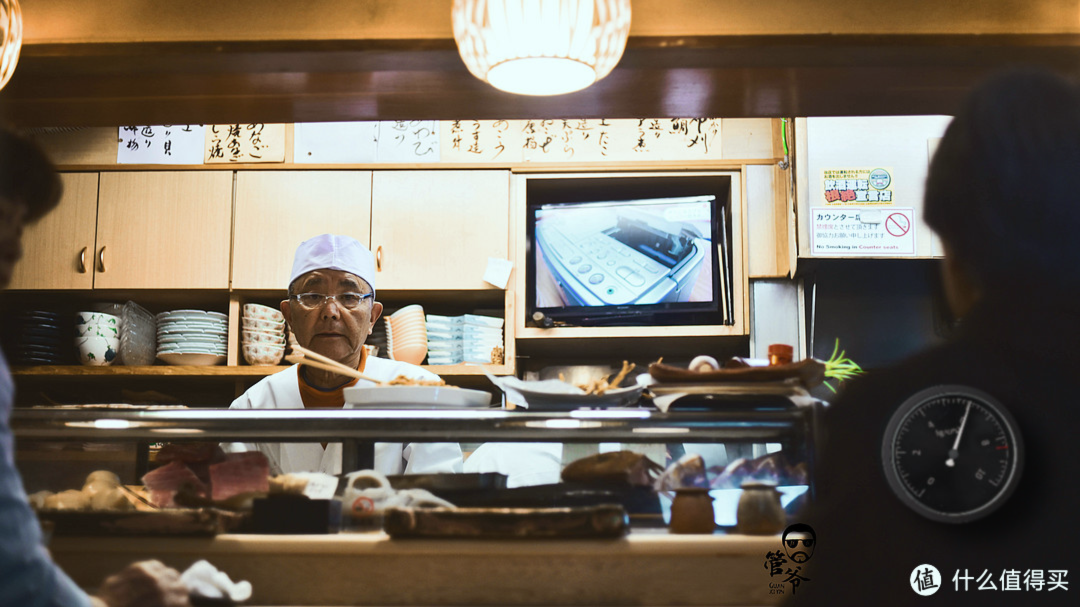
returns 6,kg/cm²
